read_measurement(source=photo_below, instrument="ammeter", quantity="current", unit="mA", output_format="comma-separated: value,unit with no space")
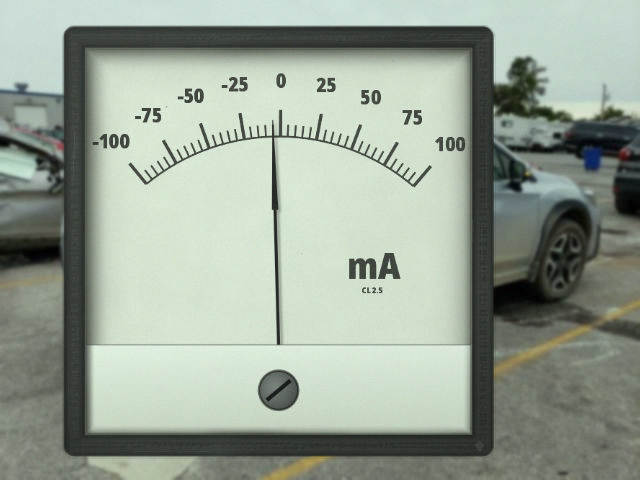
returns -5,mA
